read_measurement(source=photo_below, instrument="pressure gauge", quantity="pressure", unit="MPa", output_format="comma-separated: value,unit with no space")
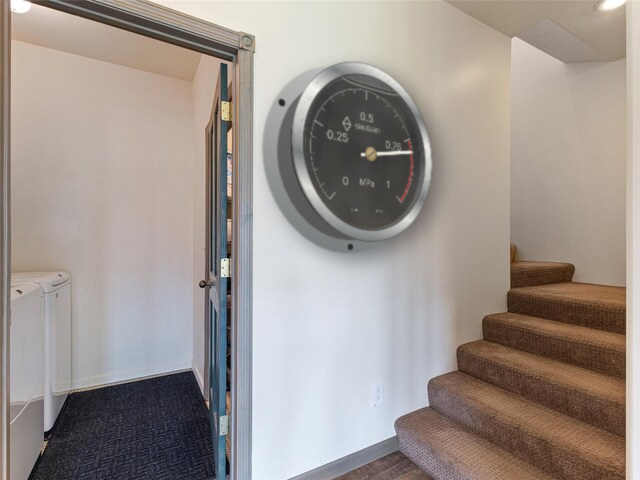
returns 0.8,MPa
